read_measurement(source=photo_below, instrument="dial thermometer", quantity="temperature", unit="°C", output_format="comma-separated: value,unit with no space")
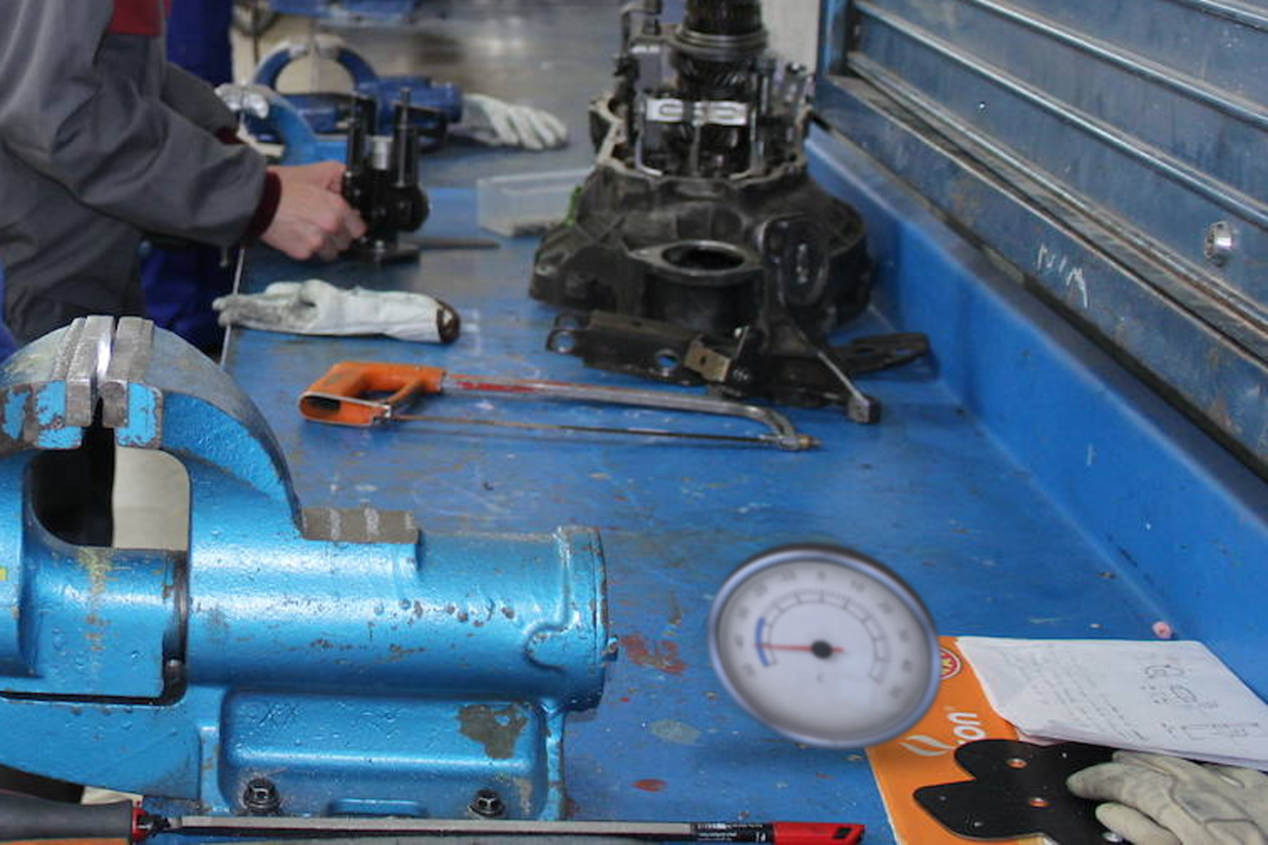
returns -40,°C
